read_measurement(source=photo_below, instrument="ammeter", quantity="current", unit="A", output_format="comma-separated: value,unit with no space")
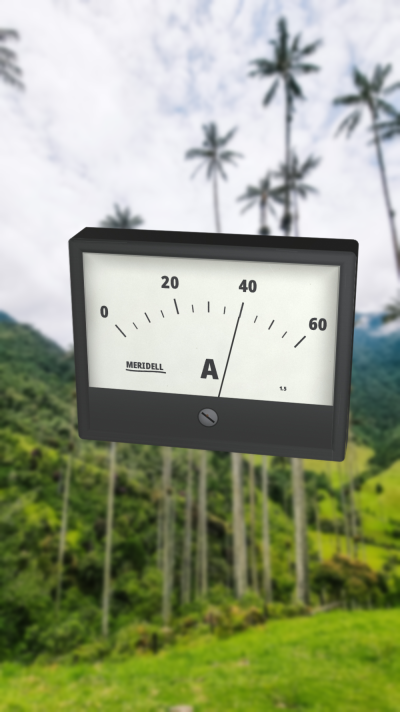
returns 40,A
